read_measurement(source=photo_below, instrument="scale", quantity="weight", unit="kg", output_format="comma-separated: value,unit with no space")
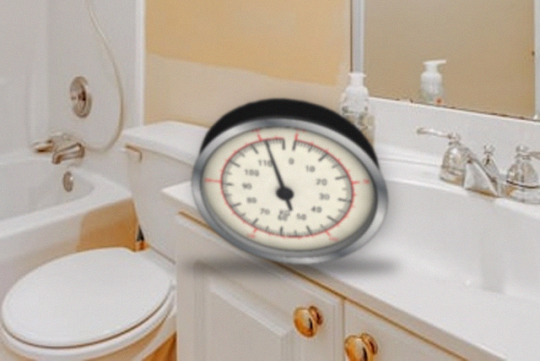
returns 115,kg
